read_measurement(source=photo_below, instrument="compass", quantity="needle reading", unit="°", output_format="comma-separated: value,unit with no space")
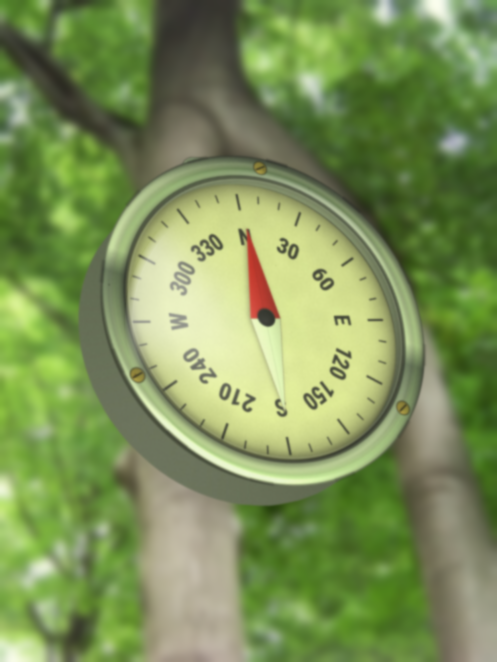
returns 0,°
